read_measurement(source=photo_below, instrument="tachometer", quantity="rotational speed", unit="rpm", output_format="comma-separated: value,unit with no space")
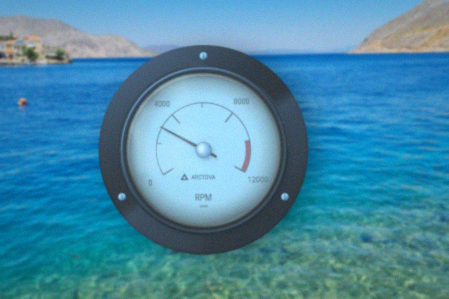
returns 3000,rpm
